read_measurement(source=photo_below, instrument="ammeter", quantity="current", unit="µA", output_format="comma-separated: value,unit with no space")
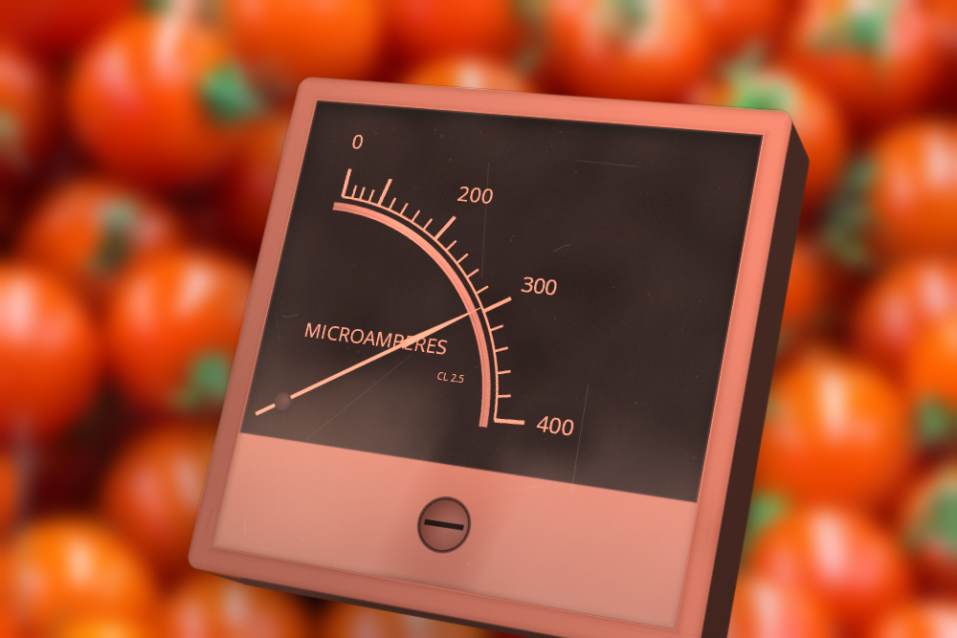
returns 300,µA
